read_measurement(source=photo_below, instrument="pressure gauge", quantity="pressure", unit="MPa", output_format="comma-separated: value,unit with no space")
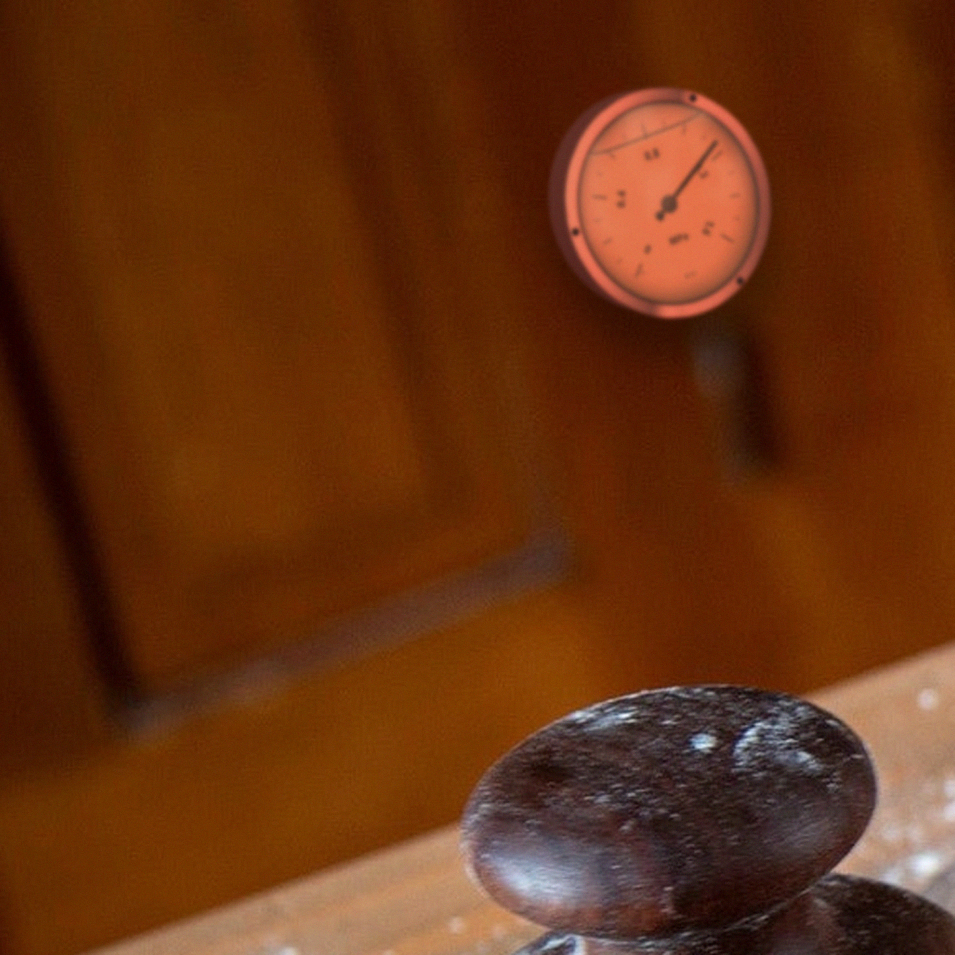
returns 1.15,MPa
